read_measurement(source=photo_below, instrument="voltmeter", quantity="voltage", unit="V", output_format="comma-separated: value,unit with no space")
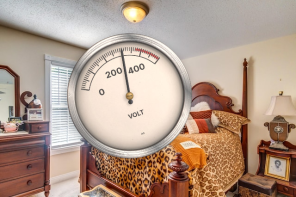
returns 300,V
